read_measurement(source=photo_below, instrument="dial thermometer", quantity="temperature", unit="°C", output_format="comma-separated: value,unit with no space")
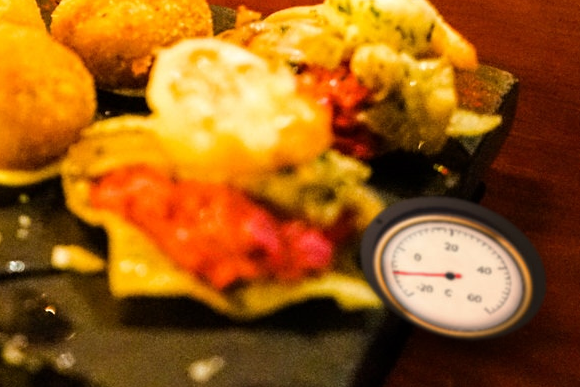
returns -10,°C
